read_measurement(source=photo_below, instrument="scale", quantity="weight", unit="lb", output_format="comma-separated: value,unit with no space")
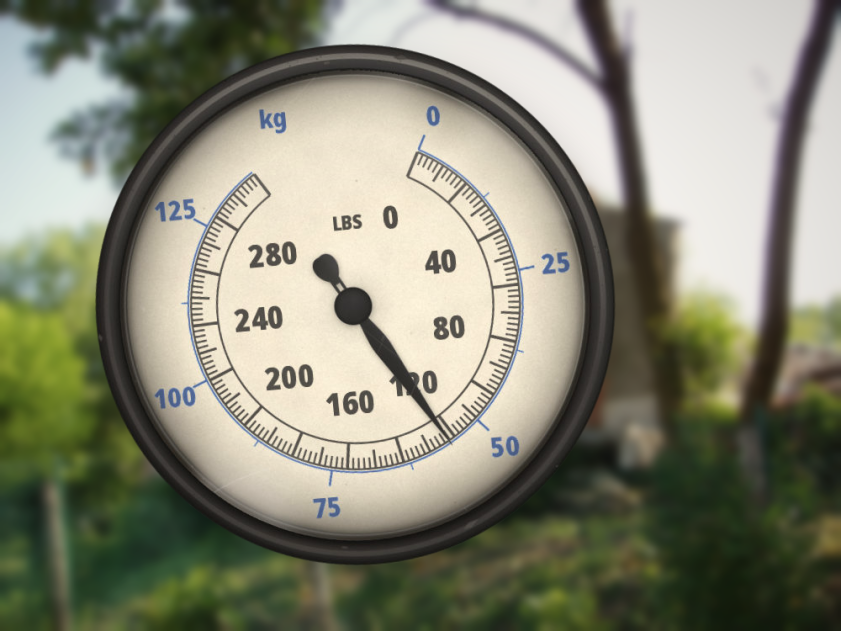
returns 122,lb
